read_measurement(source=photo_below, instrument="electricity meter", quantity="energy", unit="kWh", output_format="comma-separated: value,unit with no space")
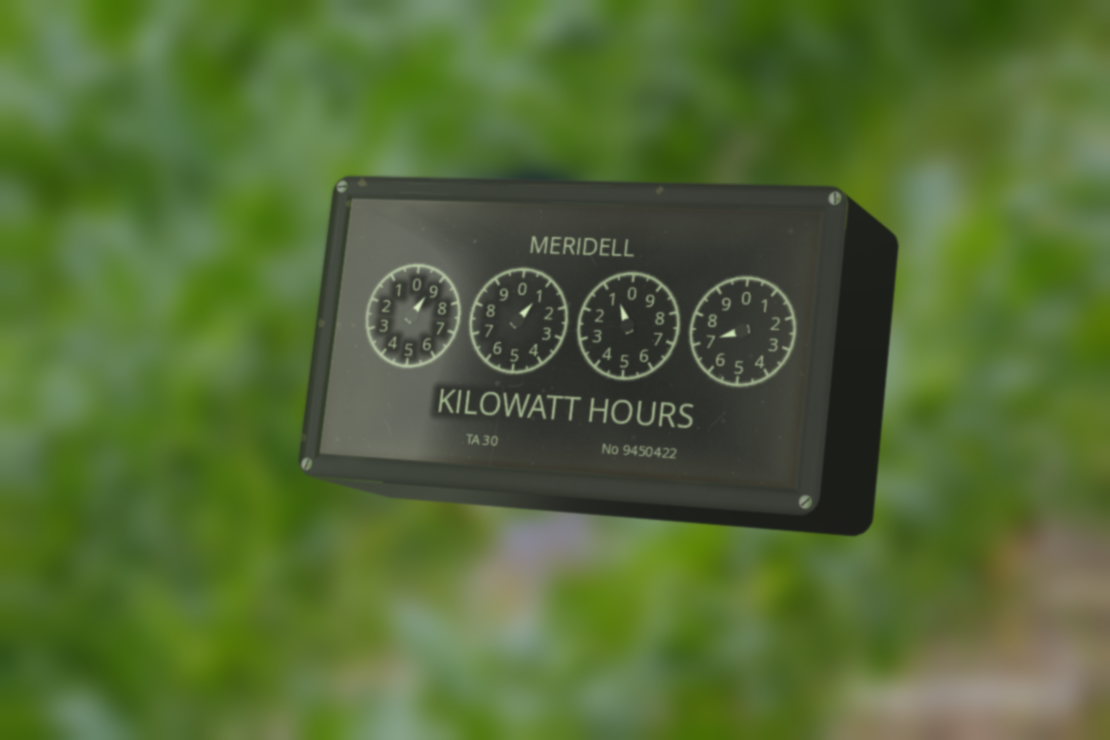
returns 9107,kWh
